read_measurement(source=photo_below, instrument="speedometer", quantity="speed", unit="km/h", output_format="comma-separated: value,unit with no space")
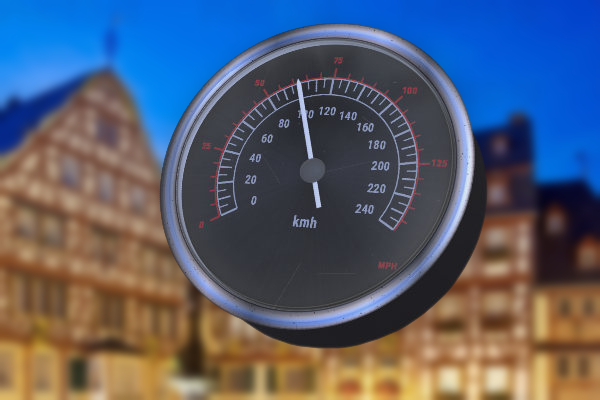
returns 100,km/h
